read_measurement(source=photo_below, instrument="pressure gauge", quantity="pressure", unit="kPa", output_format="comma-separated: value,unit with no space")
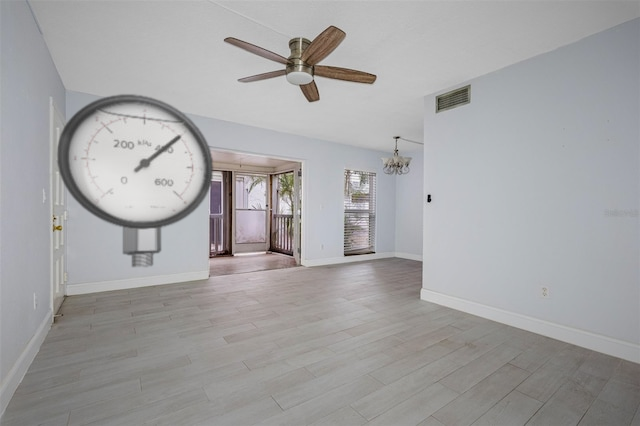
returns 400,kPa
